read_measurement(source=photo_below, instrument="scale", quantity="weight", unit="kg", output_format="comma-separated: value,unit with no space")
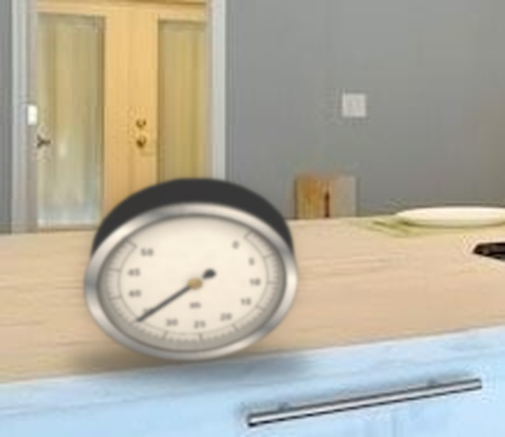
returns 35,kg
